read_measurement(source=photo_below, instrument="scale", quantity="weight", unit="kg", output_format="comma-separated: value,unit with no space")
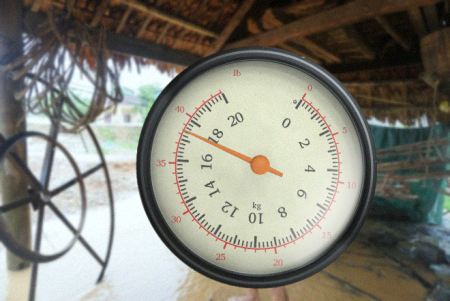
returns 17.4,kg
